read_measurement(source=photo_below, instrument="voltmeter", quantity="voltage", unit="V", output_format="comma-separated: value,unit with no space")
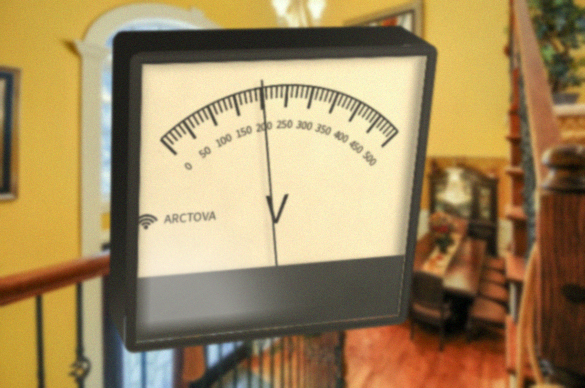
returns 200,V
